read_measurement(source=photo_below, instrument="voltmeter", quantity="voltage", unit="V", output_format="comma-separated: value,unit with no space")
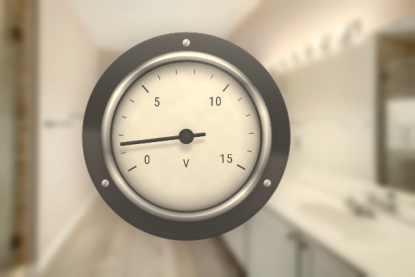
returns 1.5,V
